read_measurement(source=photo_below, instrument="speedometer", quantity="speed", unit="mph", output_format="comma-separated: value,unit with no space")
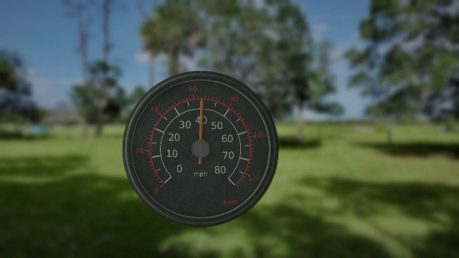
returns 40,mph
